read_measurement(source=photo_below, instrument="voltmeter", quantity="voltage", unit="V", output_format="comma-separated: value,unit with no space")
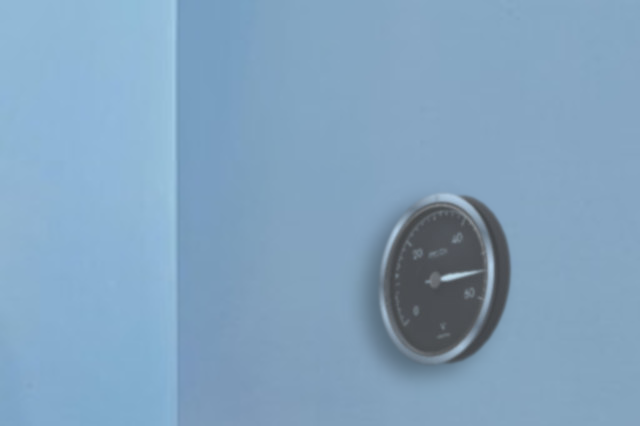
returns 54,V
